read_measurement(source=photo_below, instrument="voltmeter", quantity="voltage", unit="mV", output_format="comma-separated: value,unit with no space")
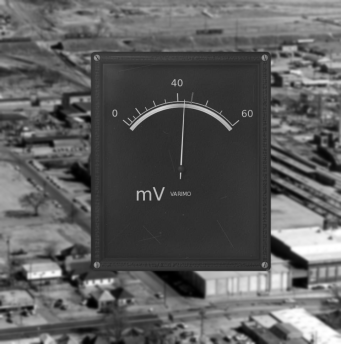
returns 42.5,mV
